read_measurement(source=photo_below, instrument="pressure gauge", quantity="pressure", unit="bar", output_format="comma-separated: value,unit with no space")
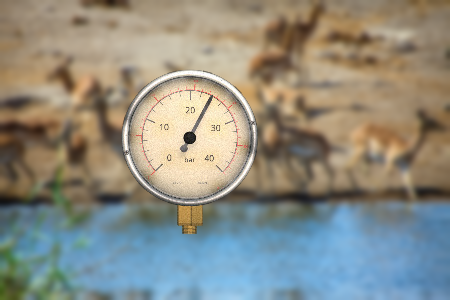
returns 24,bar
